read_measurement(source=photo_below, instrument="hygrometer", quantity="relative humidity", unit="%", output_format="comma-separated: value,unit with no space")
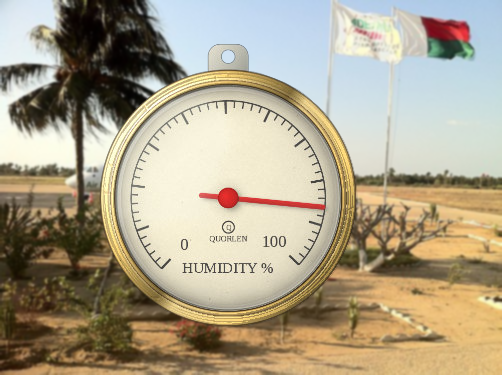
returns 86,%
